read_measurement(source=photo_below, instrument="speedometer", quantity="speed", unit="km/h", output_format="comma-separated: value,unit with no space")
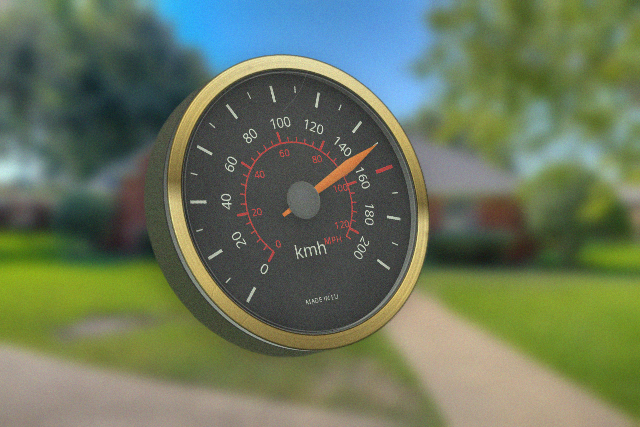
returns 150,km/h
